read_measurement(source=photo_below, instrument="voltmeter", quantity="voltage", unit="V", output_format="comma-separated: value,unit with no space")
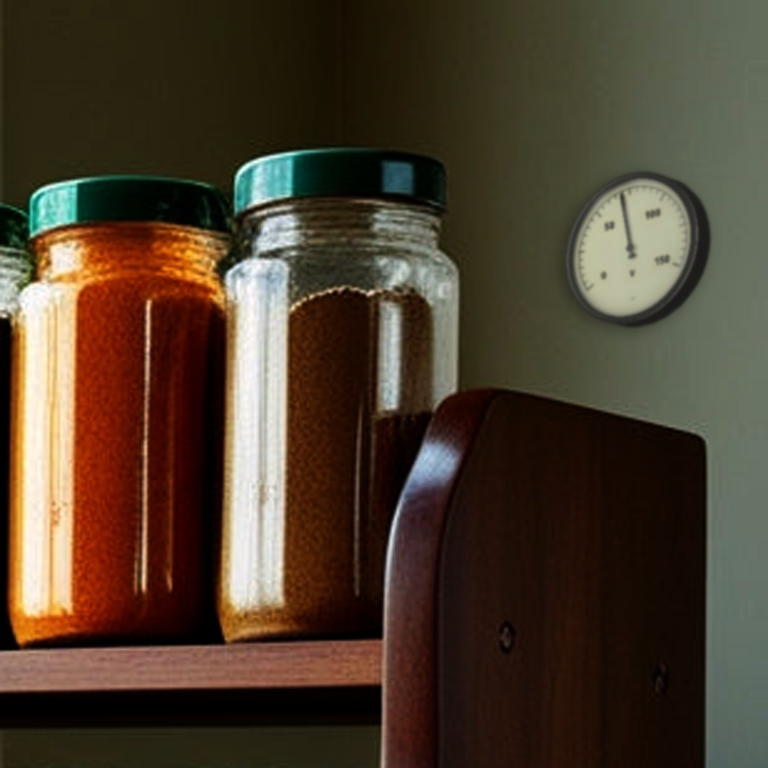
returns 70,V
